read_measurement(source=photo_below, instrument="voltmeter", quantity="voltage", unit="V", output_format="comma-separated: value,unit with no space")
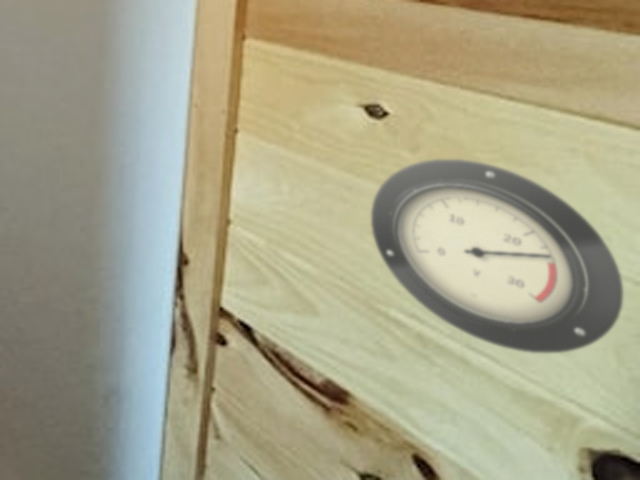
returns 23,V
